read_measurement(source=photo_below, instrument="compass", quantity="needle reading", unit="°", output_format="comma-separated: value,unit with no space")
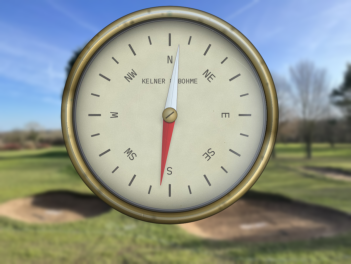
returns 187.5,°
